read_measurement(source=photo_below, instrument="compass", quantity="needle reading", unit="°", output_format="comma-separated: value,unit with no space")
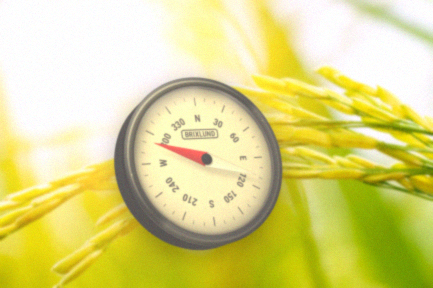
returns 290,°
